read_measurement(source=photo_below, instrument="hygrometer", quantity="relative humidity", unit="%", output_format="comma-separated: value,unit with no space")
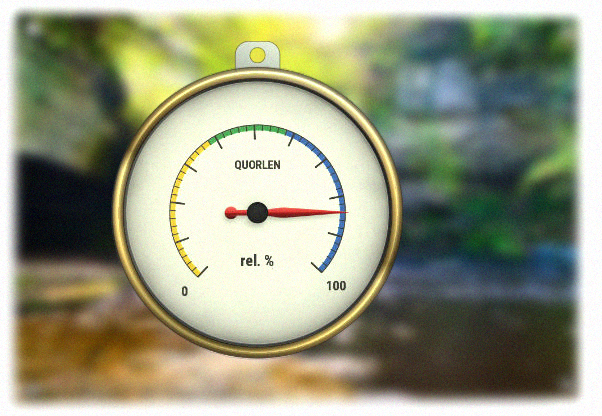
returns 84,%
